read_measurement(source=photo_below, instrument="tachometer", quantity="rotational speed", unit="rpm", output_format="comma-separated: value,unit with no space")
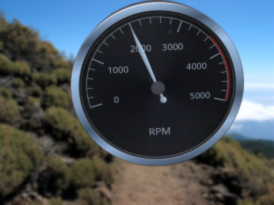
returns 2000,rpm
